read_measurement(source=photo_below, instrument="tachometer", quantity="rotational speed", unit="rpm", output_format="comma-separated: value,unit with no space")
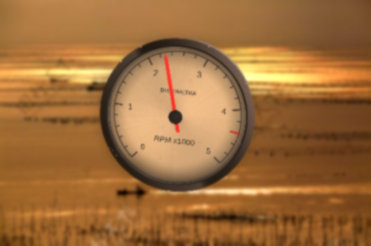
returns 2300,rpm
